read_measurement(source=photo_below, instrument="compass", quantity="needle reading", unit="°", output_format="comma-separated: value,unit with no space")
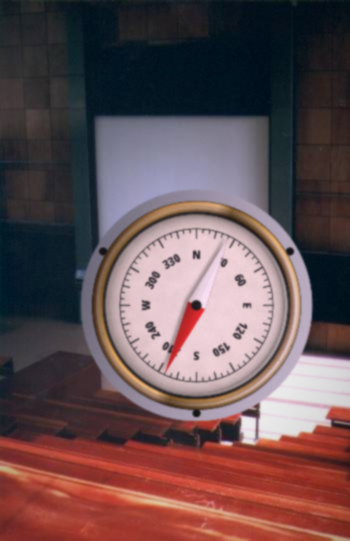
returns 205,°
